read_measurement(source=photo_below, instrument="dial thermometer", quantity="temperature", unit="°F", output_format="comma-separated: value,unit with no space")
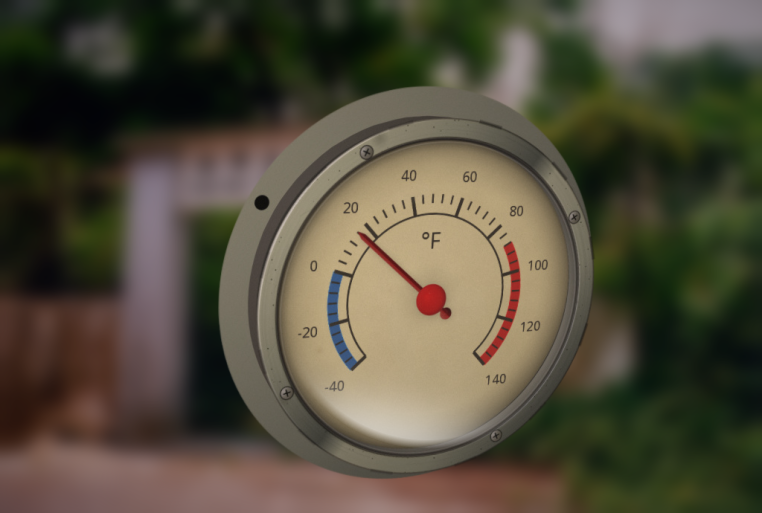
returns 16,°F
